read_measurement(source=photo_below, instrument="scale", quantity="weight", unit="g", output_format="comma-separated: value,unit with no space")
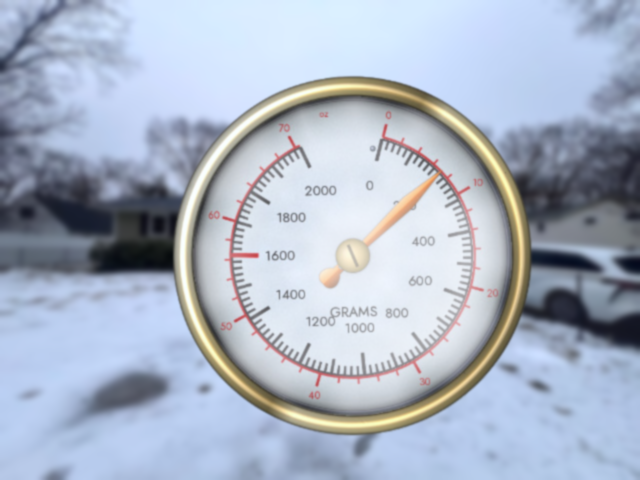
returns 200,g
